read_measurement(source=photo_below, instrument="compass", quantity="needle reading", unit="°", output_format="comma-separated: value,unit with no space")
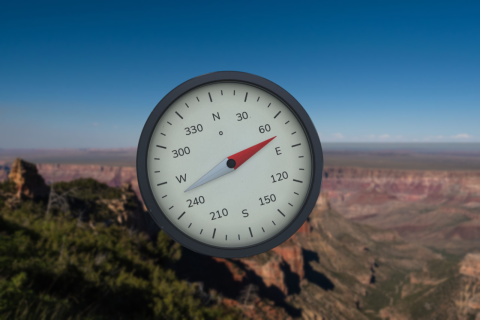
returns 75,°
